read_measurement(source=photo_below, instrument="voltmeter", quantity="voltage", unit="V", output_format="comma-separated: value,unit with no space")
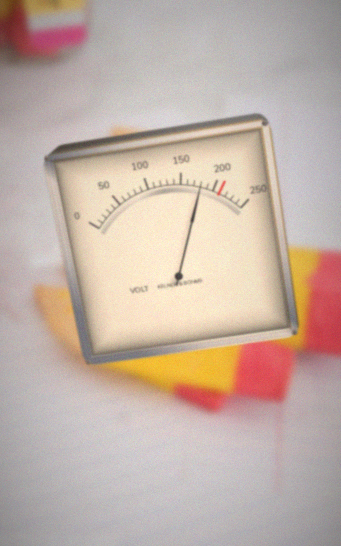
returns 180,V
